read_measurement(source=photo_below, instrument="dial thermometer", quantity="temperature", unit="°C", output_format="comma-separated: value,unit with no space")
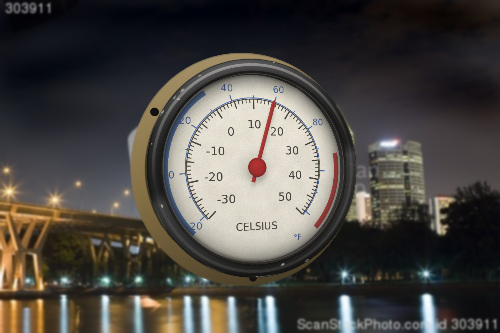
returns 15,°C
